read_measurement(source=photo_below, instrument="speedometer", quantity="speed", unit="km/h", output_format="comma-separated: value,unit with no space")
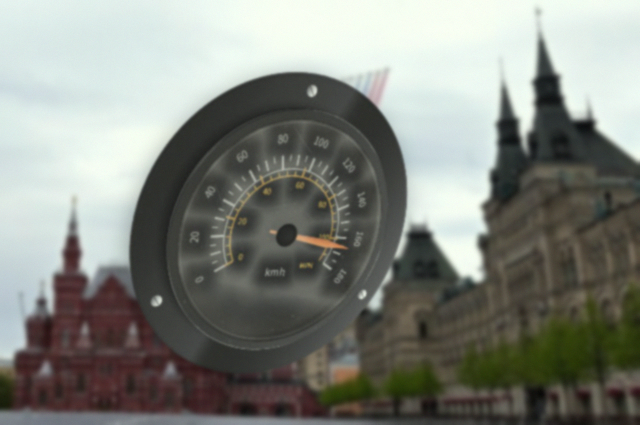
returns 165,km/h
